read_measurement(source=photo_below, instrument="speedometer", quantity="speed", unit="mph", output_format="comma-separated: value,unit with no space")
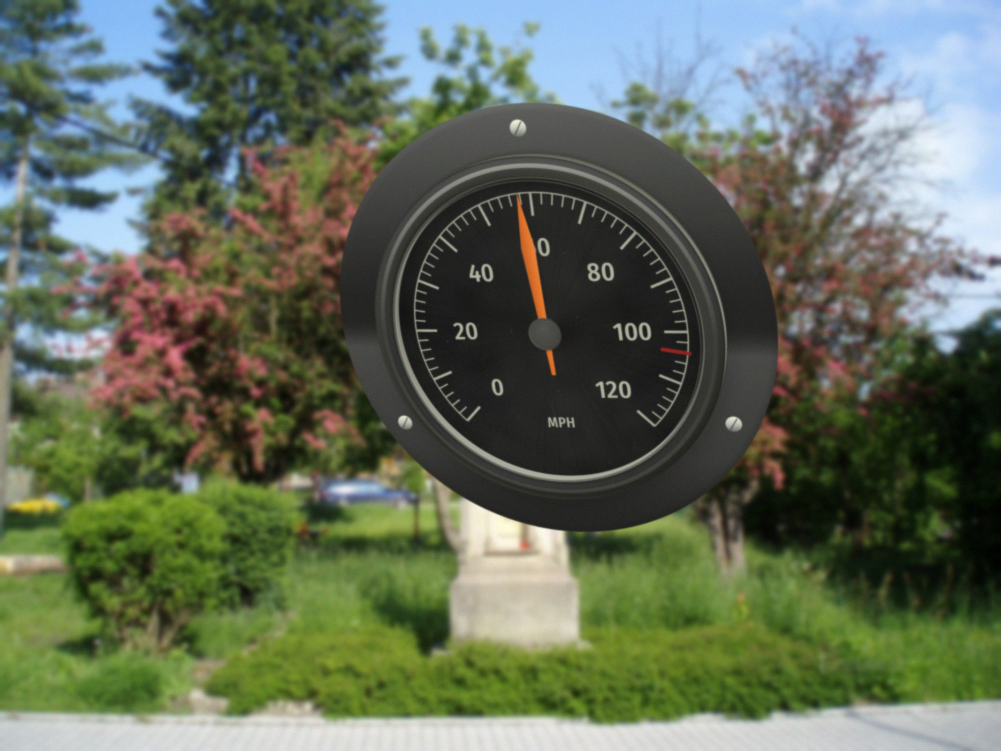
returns 58,mph
